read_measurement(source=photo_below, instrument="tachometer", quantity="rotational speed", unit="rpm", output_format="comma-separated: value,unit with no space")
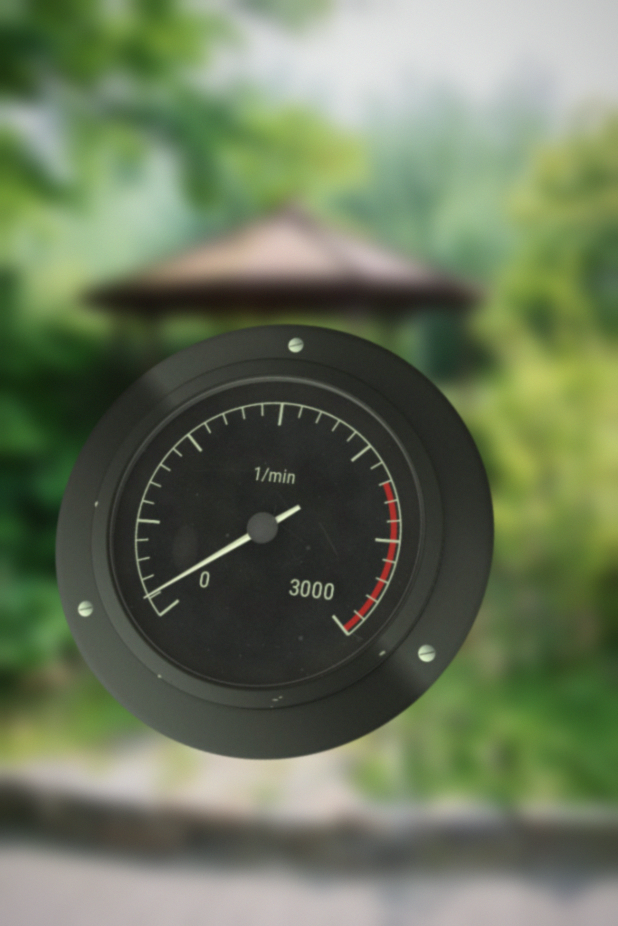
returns 100,rpm
